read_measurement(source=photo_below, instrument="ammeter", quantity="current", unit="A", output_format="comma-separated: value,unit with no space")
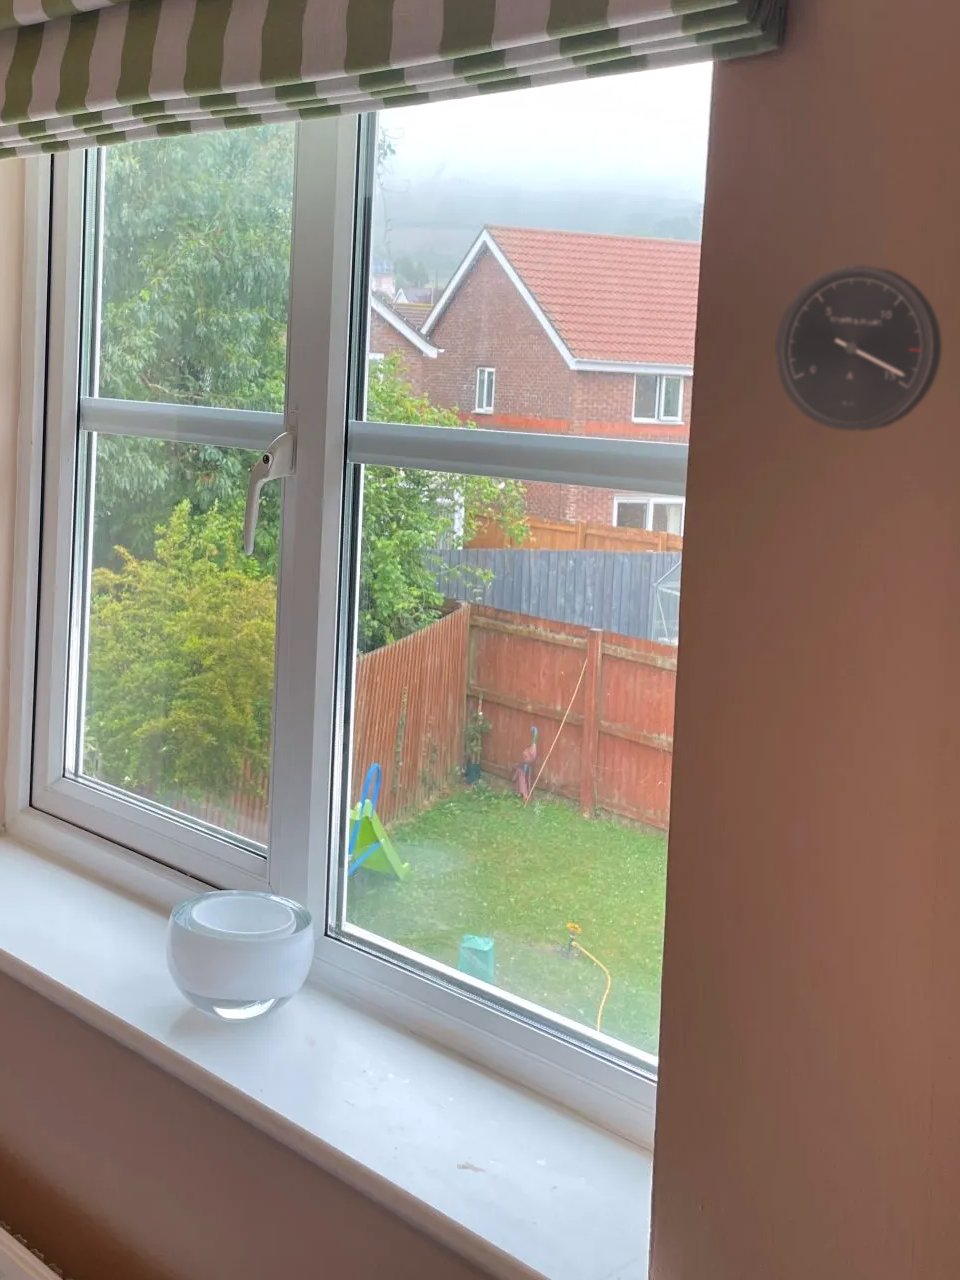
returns 14.5,A
